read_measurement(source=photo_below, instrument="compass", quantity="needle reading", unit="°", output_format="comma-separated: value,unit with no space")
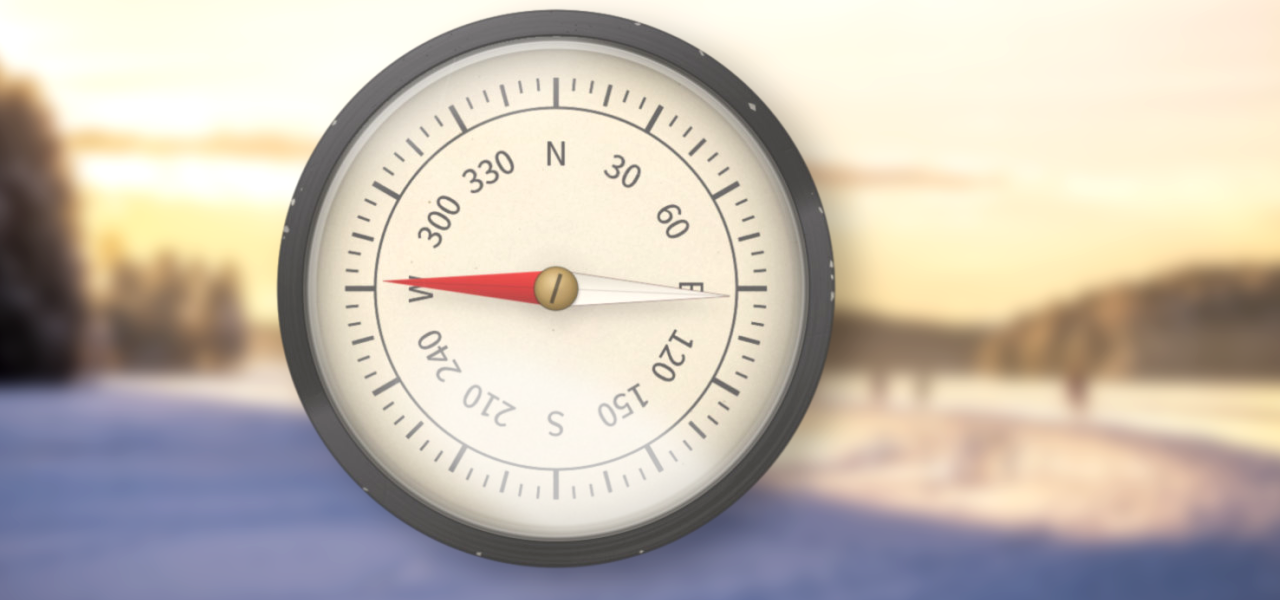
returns 272.5,°
